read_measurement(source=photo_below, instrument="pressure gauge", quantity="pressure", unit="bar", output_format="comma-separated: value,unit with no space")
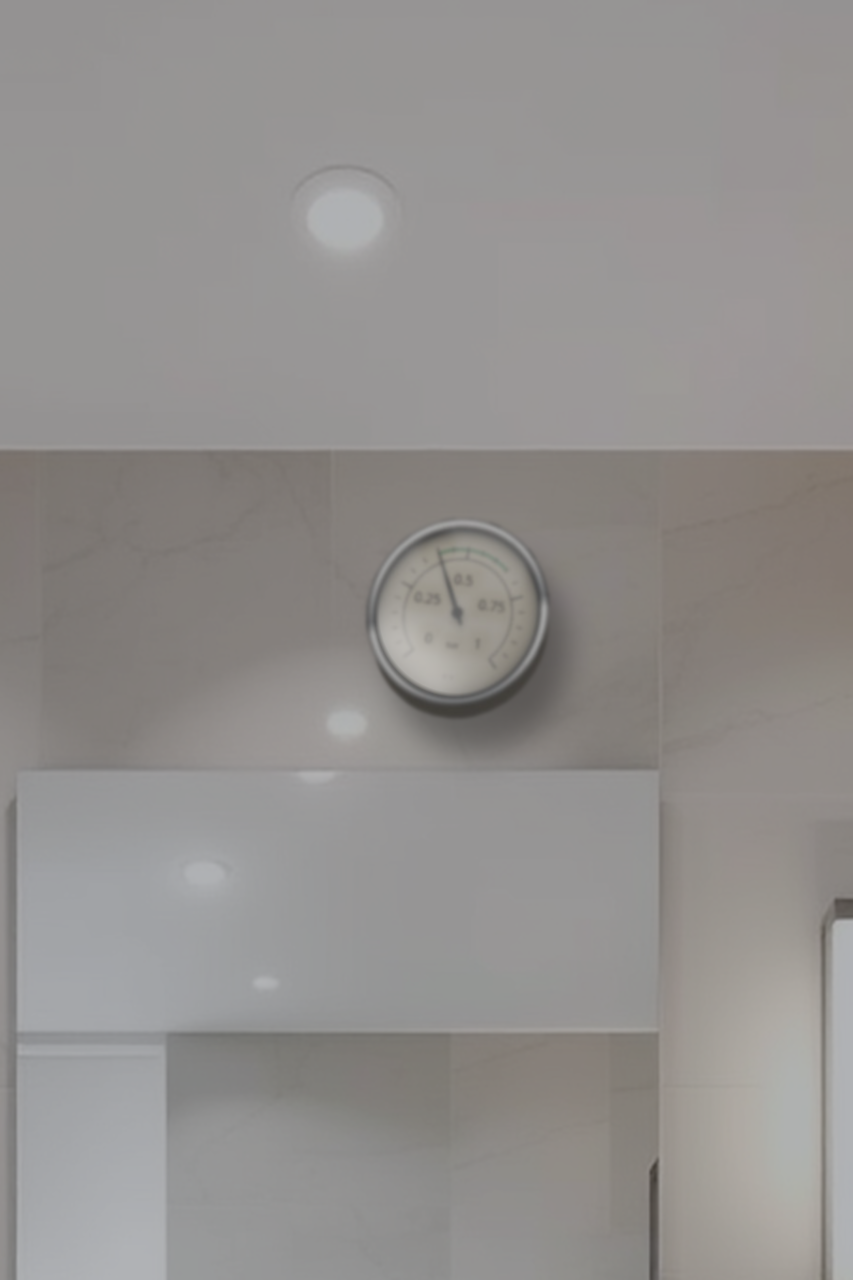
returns 0.4,bar
